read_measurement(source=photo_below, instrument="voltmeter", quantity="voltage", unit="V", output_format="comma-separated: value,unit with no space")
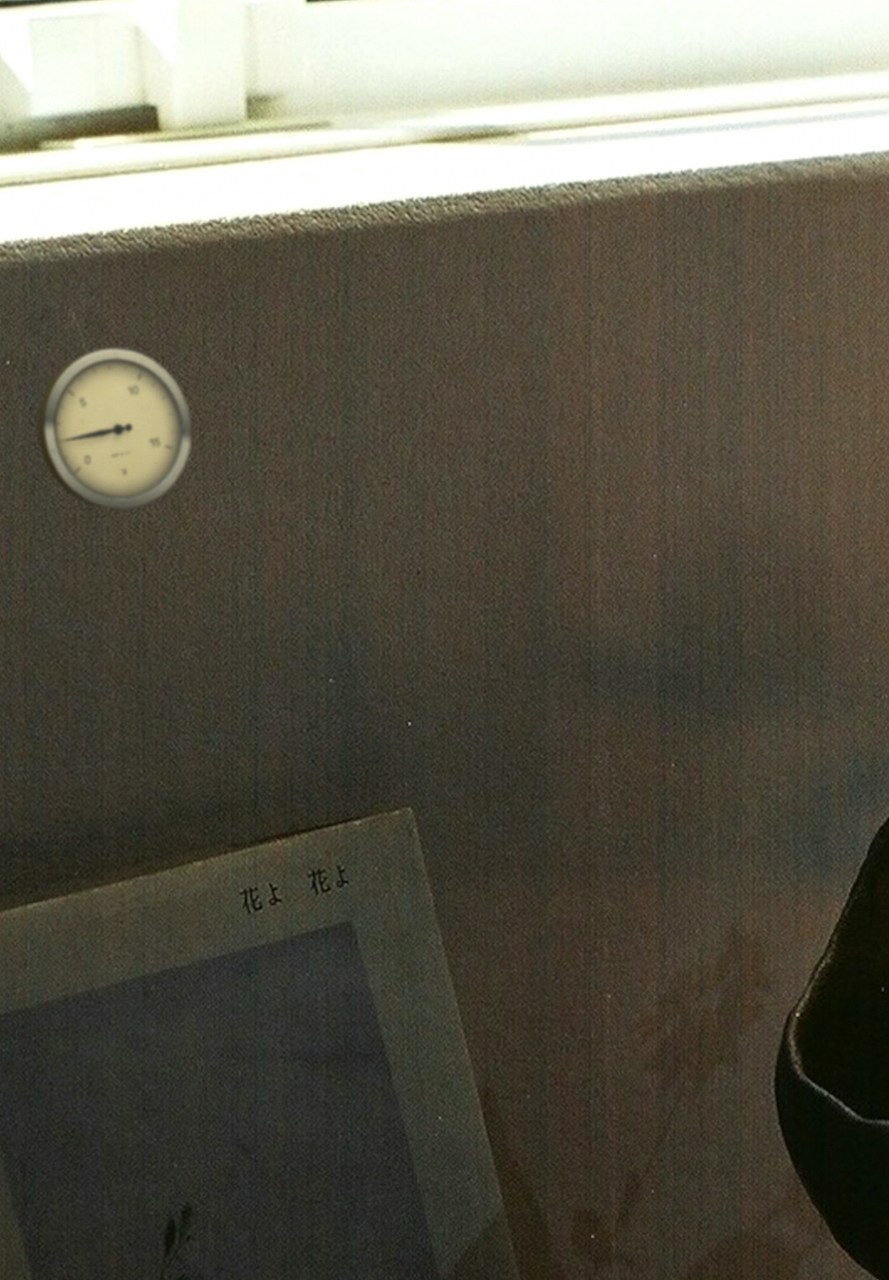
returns 2,V
